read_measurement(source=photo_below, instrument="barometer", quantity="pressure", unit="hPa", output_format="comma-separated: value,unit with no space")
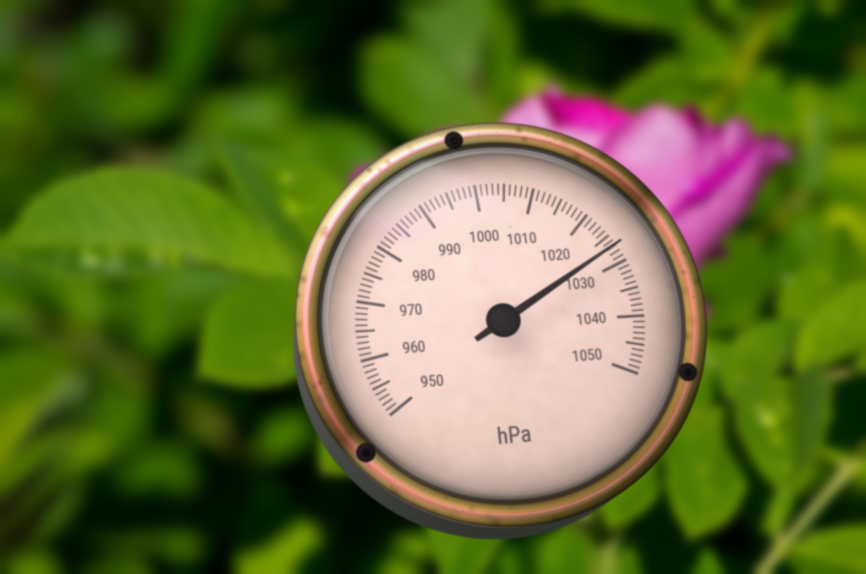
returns 1027,hPa
